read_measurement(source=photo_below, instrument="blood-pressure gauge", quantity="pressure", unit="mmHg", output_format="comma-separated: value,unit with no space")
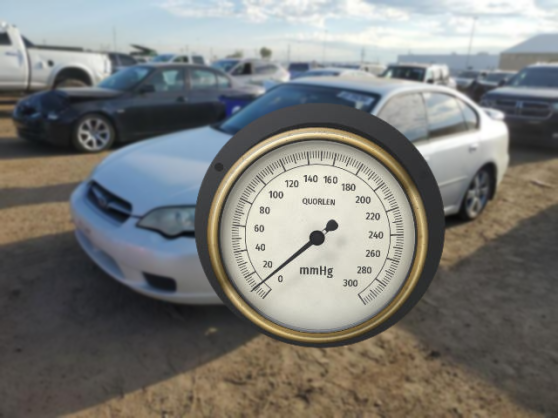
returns 10,mmHg
